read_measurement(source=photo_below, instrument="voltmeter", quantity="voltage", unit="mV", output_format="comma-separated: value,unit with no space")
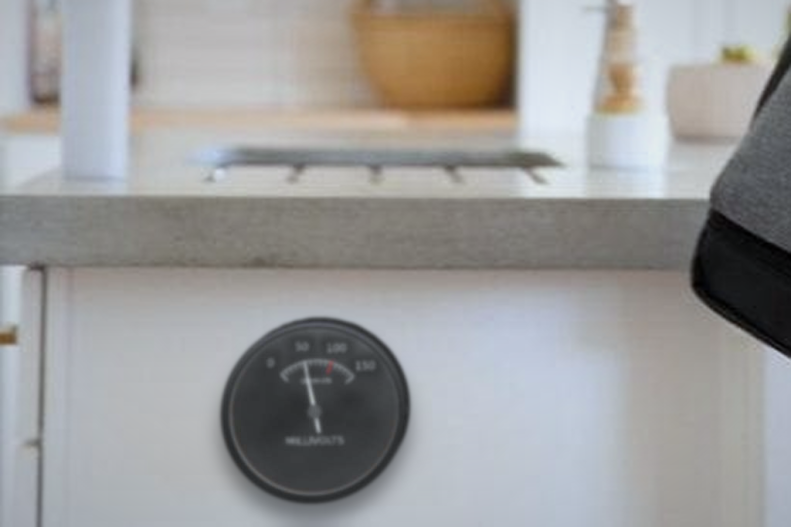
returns 50,mV
